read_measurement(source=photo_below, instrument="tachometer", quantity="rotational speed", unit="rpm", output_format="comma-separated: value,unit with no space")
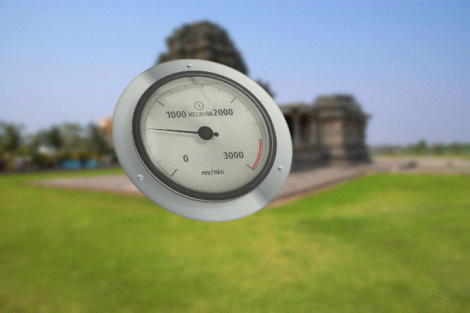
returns 600,rpm
